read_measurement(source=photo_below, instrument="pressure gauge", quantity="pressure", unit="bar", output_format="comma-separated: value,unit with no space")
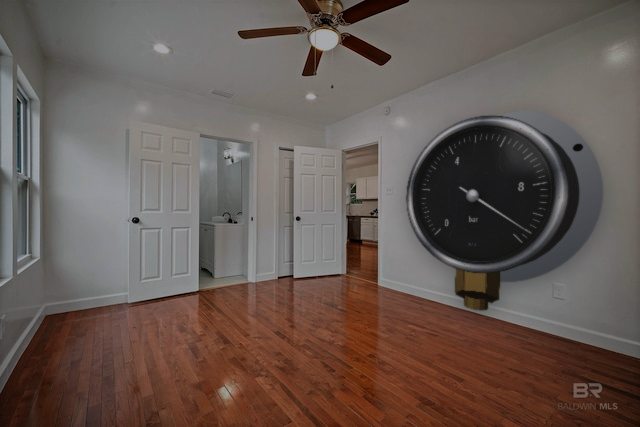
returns 9.6,bar
